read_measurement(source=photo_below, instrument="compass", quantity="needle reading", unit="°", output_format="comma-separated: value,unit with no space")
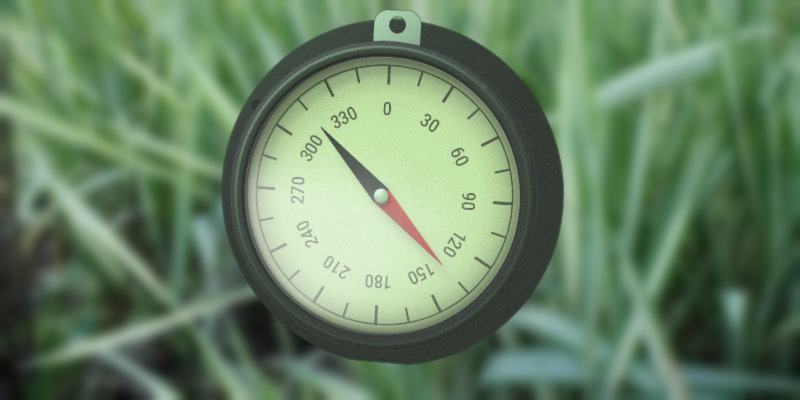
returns 135,°
